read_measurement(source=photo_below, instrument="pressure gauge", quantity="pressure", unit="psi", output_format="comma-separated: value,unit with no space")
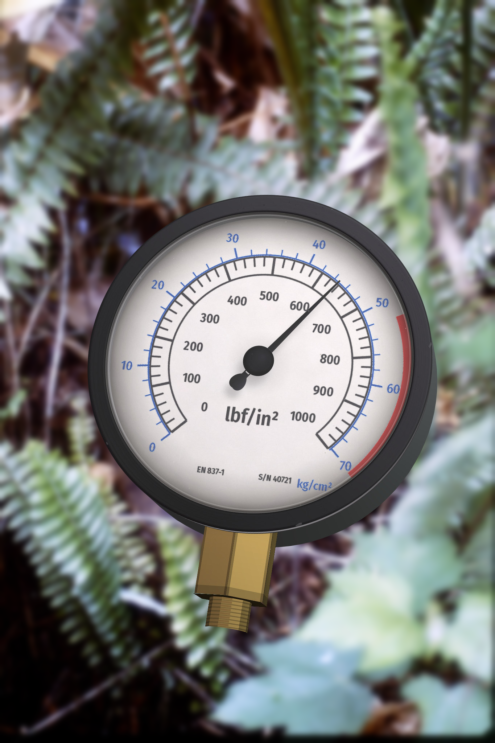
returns 640,psi
